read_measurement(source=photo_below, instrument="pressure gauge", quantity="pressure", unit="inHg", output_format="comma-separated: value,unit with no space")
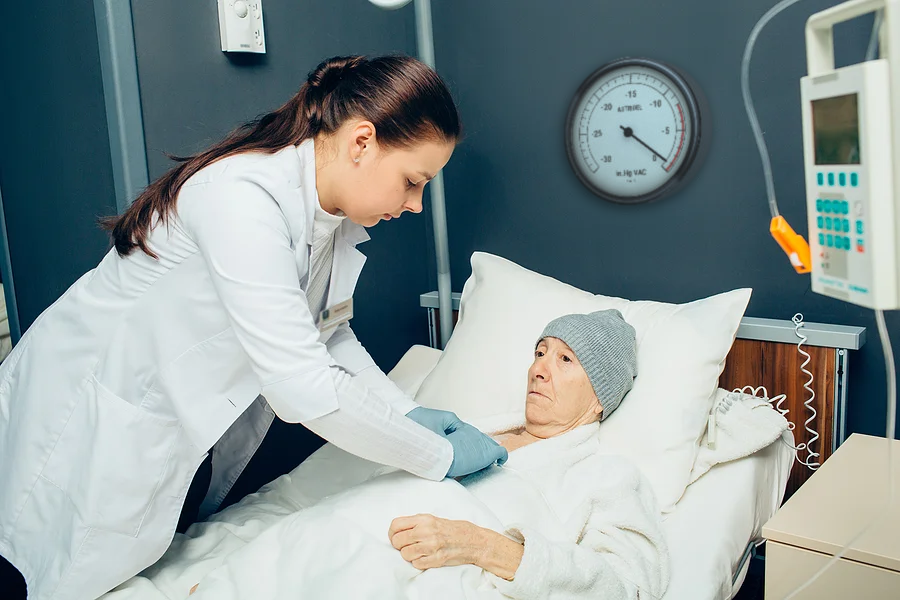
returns -1,inHg
